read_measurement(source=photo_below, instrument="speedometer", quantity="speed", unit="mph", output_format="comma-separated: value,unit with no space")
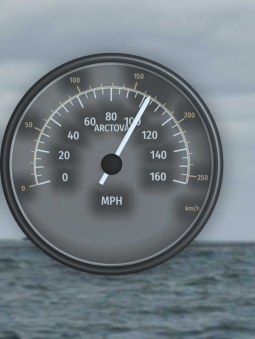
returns 102.5,mph
